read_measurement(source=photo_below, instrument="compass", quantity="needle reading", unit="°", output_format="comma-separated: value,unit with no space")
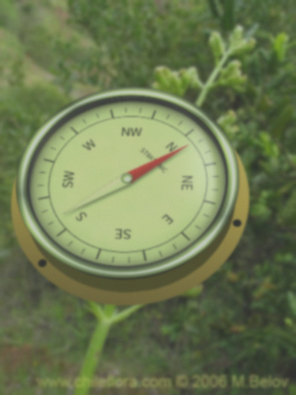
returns 10,°
